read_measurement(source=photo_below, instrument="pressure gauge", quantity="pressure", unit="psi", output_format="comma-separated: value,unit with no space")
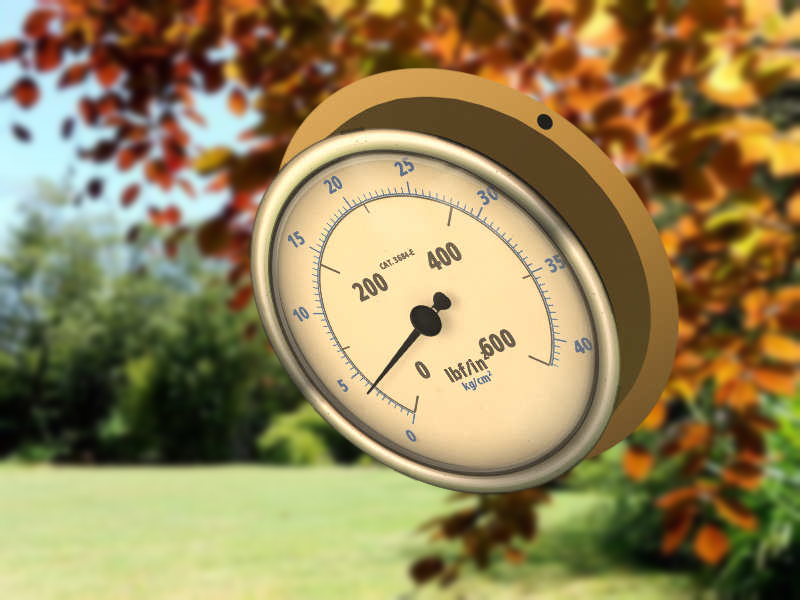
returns 50,psi
